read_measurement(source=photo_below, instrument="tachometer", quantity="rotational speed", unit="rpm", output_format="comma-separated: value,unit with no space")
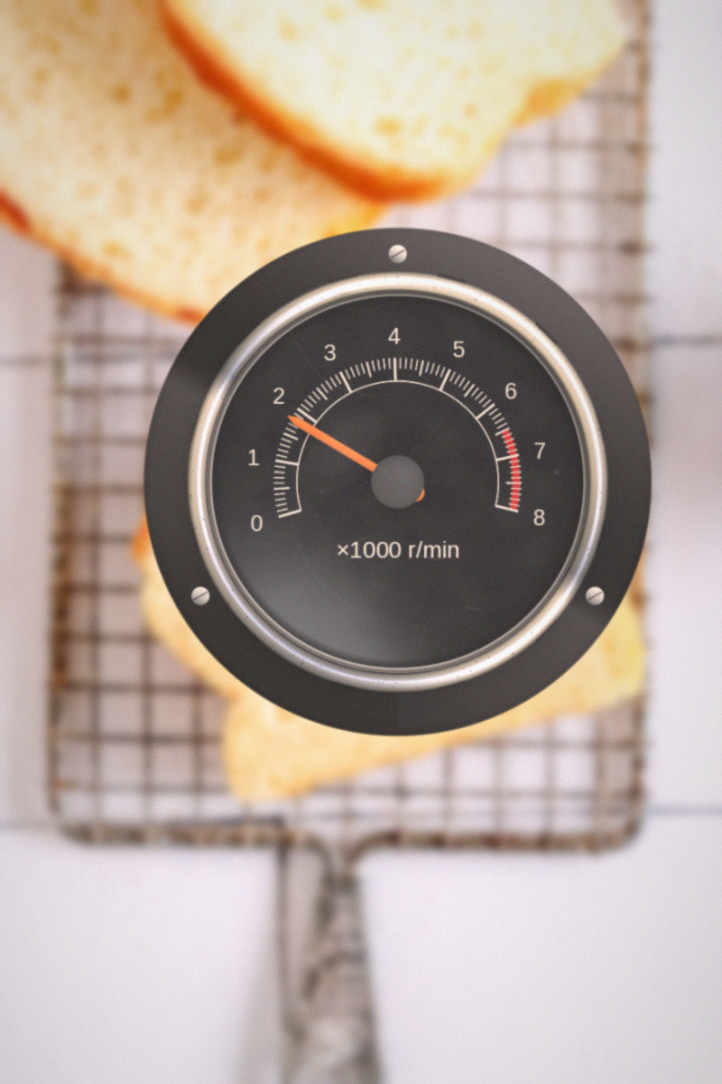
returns 1800,rpm
